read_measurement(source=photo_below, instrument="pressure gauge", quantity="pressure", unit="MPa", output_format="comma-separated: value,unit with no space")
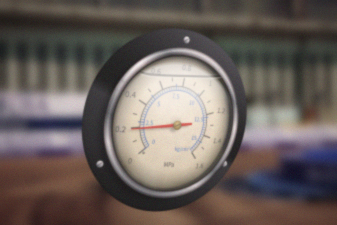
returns 0.2,MPa
